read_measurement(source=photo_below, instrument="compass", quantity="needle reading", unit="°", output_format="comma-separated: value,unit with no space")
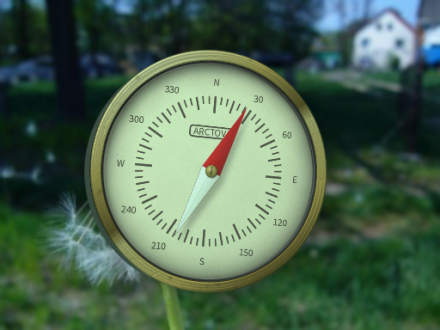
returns 25,°
